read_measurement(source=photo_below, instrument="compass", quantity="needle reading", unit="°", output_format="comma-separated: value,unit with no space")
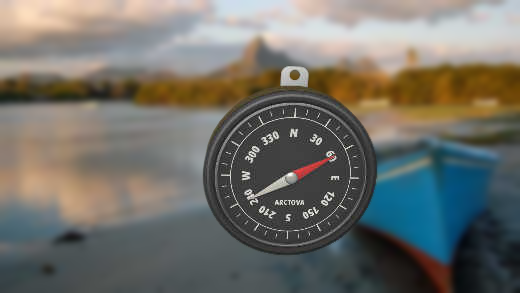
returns 60,°
